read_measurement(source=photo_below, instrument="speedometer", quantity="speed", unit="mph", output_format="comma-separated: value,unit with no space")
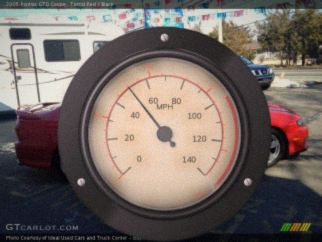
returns 50,mph
